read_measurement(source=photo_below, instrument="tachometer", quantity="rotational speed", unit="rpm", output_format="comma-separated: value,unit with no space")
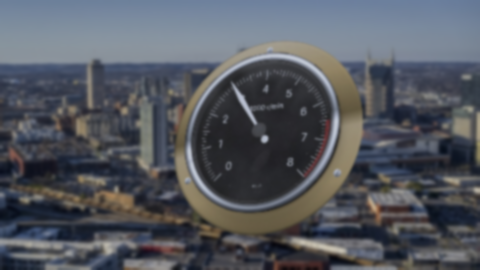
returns 3000,rpm
